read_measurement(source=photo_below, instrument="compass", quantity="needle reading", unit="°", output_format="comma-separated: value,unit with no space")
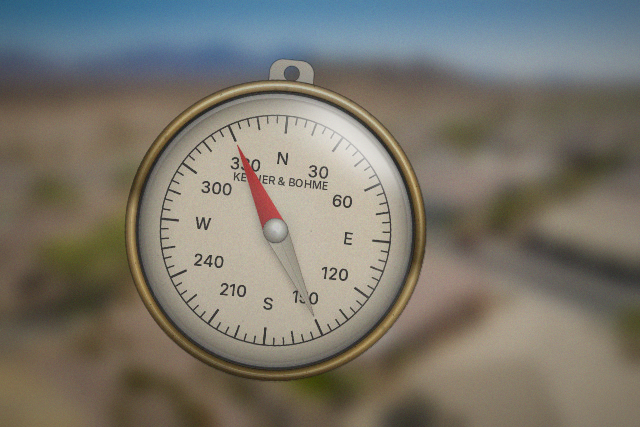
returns 330,°
